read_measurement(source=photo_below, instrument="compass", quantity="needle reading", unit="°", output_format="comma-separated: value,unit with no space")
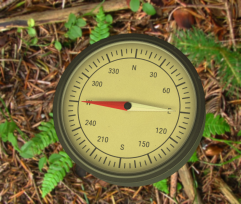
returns 270,°
